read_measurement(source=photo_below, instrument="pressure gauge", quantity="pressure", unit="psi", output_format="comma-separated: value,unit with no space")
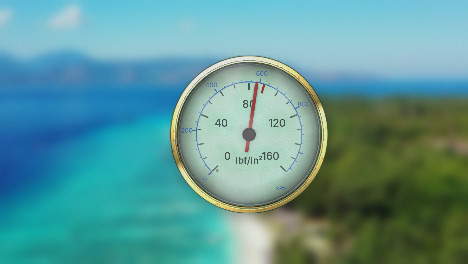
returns 85,psi
